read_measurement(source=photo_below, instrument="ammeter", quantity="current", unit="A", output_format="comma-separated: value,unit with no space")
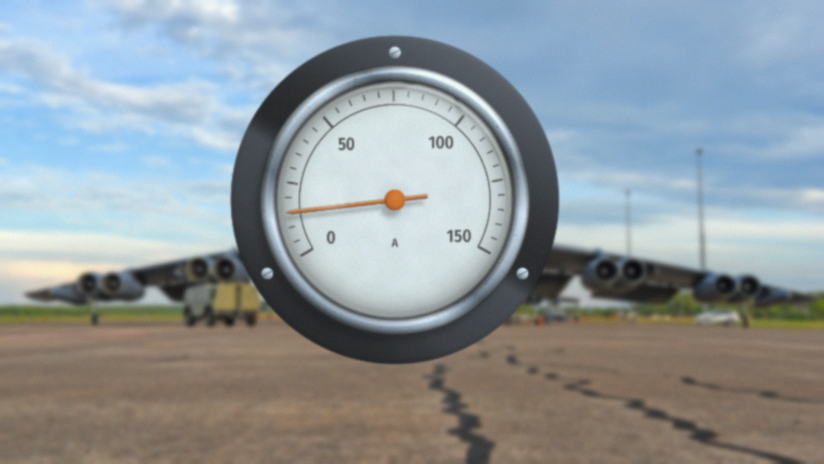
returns 15,A
